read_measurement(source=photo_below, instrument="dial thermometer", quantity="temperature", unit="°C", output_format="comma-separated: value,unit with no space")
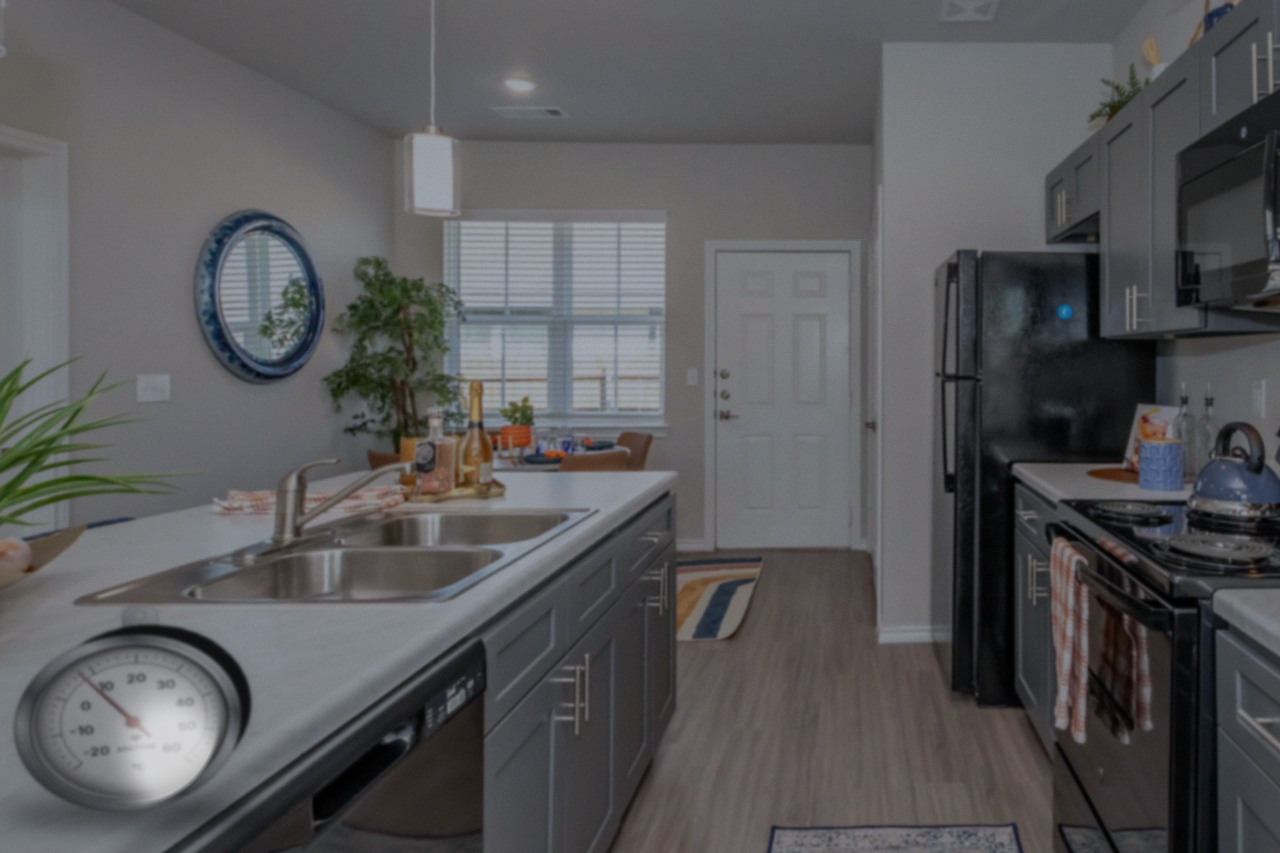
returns 8,°C
